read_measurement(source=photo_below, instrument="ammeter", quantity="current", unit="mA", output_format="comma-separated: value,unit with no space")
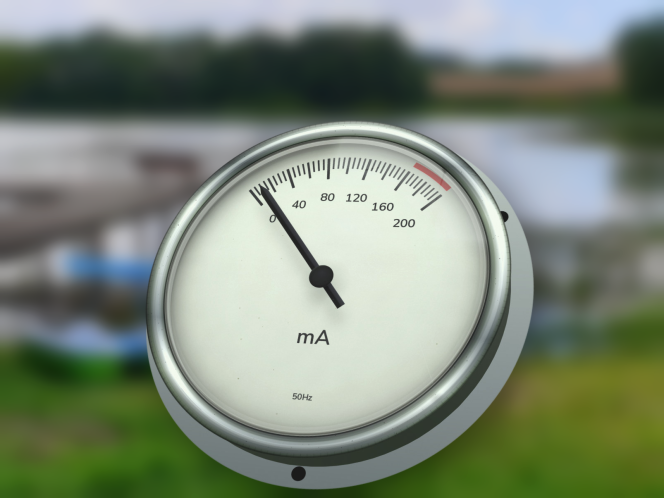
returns 10,mA
